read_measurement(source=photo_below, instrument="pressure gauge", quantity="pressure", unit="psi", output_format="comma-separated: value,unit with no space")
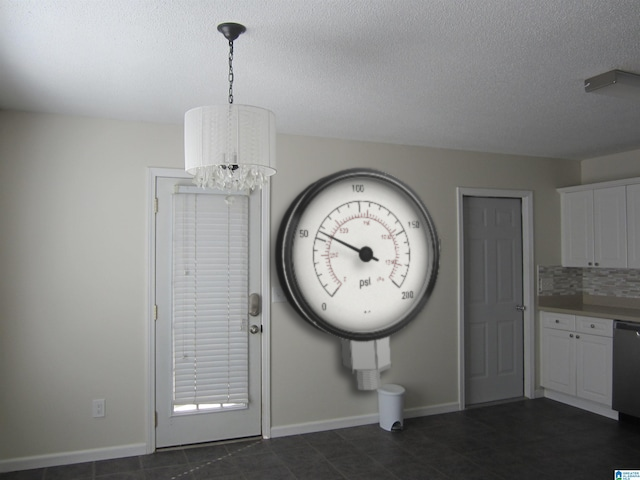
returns 55,psi
